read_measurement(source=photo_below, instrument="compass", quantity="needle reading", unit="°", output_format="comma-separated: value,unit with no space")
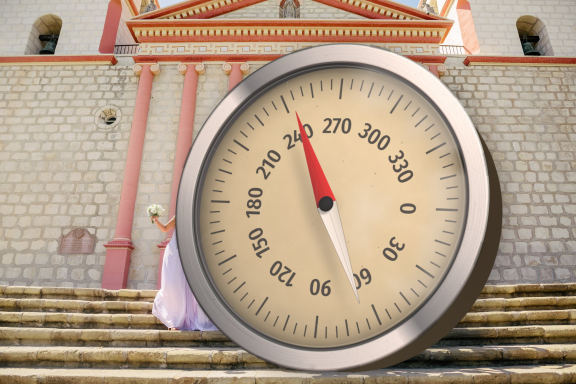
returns 245,°
